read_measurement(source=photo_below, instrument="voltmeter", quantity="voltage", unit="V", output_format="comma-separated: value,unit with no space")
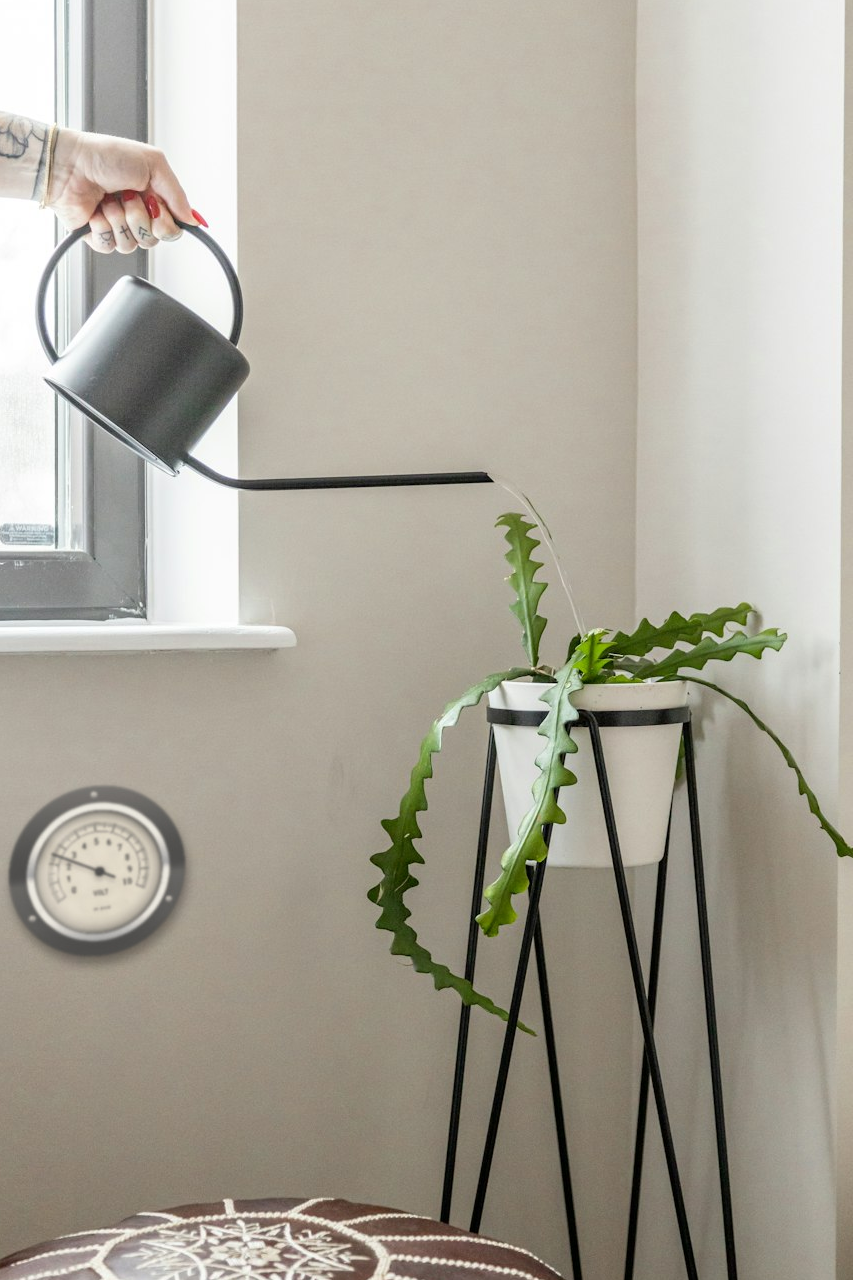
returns 2.5,V
